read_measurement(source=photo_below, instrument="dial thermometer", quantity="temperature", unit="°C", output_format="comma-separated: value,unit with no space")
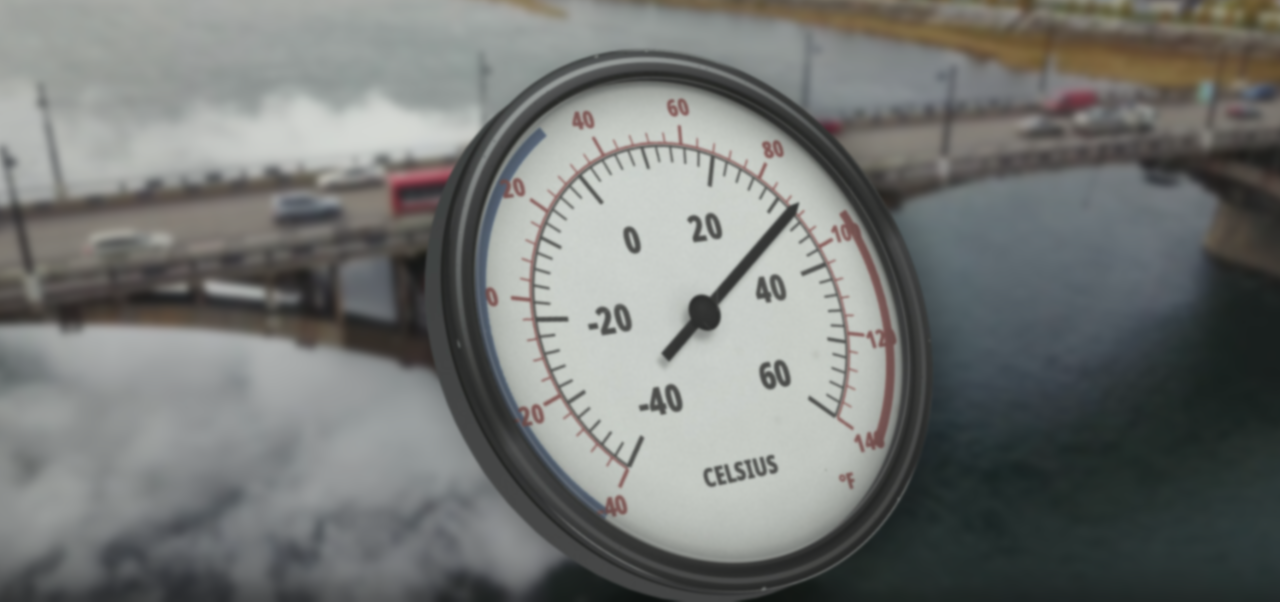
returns 32,°C
